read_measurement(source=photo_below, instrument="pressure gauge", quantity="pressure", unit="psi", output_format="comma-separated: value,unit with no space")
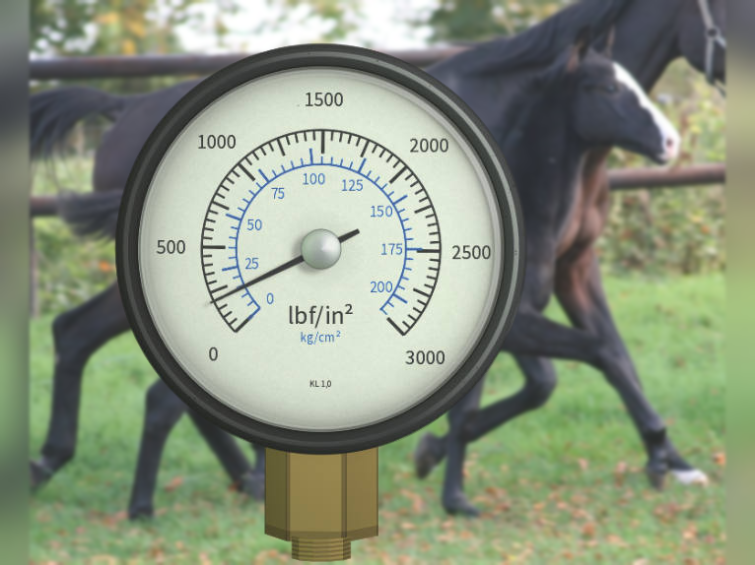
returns 200,psi
